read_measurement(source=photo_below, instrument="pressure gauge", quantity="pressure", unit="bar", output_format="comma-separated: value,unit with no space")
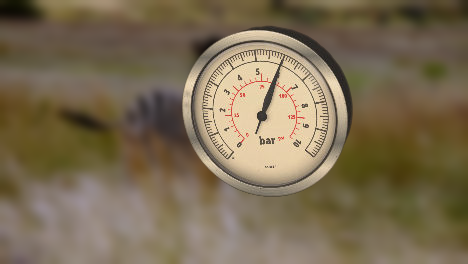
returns 6,bar
